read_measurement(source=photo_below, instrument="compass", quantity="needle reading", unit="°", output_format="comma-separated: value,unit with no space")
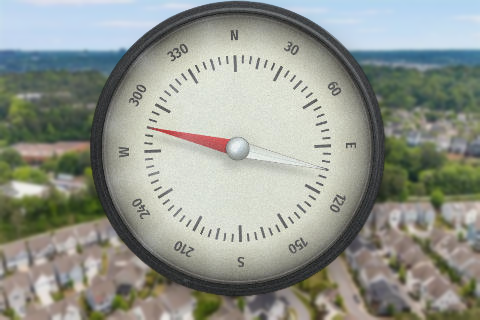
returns 285,°
